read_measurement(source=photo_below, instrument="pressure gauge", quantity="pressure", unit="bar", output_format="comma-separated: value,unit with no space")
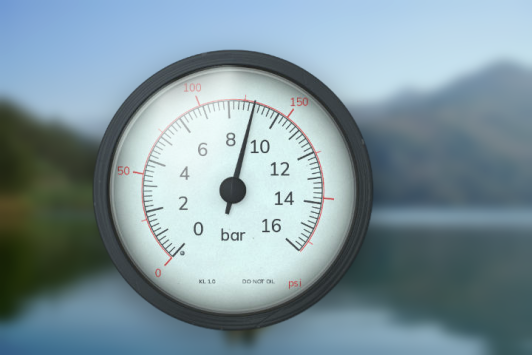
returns 9,bar
